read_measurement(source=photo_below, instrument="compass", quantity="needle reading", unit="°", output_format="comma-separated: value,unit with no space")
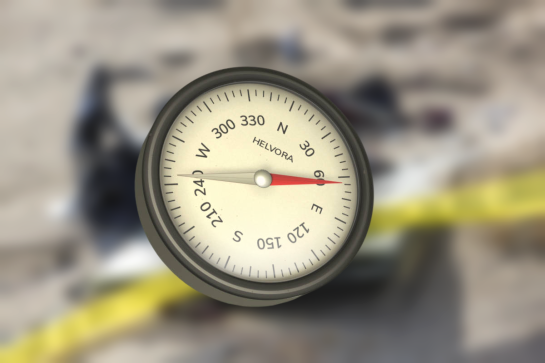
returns 65,°
